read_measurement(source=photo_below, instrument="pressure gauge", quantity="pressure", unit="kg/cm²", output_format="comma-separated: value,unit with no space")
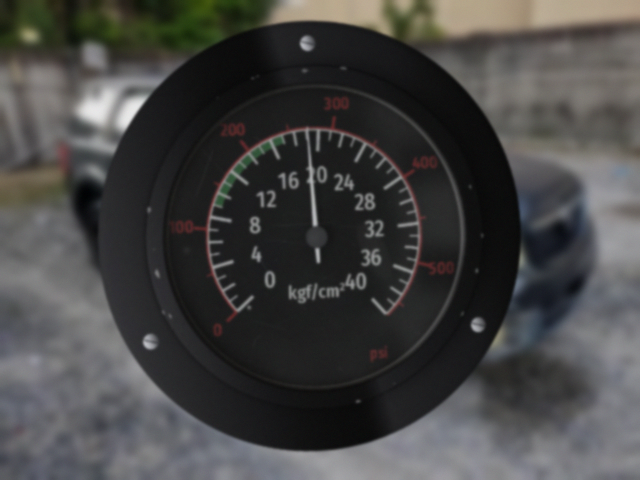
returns 19,kg/cm²
